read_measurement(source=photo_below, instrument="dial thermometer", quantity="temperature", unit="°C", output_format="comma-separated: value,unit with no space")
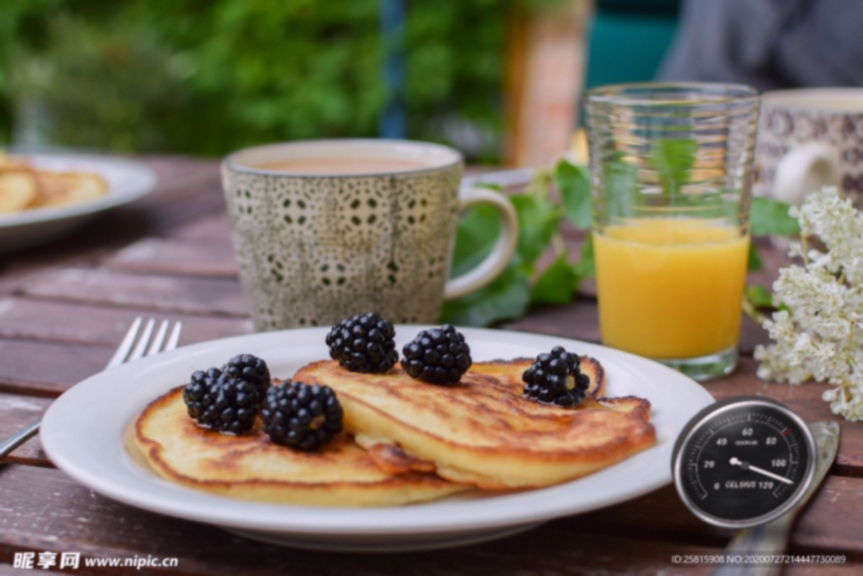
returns 110,°C
